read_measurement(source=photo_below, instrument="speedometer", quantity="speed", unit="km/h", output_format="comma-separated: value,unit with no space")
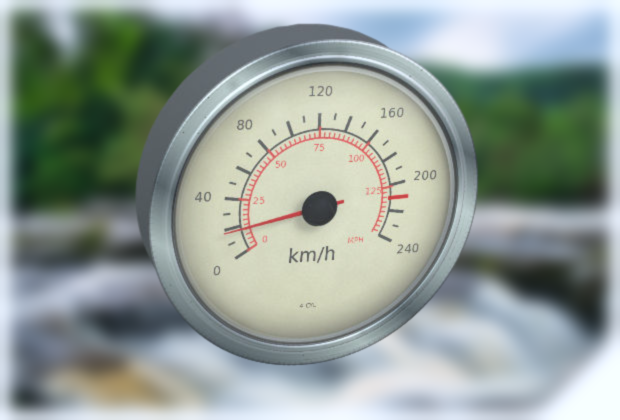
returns 20,km/h
